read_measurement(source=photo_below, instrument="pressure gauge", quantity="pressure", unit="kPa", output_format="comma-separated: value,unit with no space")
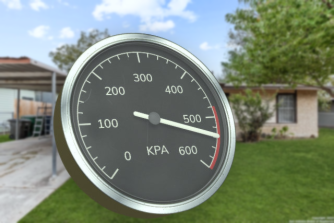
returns 540,kPa
